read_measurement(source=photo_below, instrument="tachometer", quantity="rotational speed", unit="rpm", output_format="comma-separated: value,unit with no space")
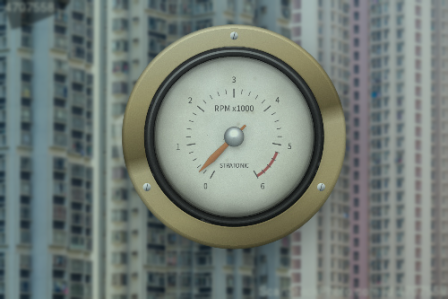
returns 300,rpm
